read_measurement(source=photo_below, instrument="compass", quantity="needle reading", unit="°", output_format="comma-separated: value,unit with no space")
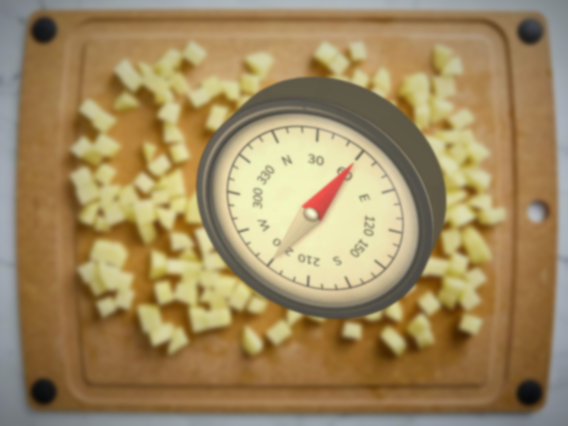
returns 60,°
